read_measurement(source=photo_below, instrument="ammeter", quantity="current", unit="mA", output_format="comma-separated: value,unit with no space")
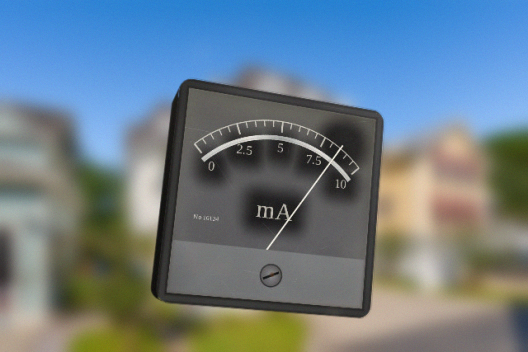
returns 8.5,mA
